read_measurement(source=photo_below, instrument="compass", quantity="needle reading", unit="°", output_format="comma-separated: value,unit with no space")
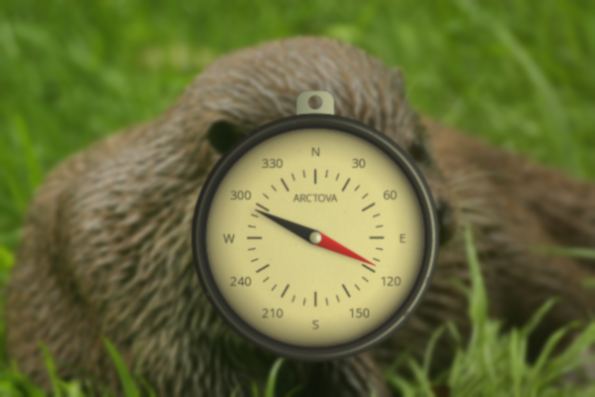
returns 115,°
